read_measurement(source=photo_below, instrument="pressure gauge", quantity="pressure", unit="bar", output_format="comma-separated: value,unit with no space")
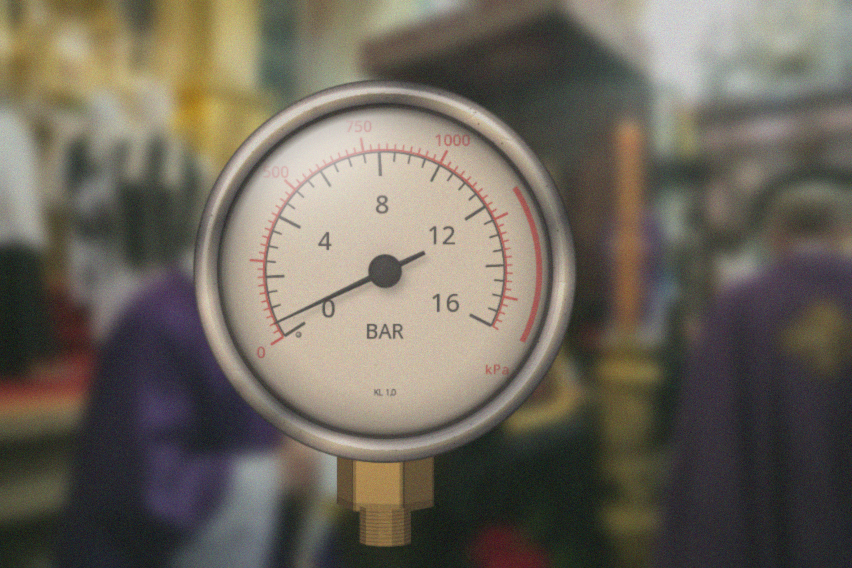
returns 0.5,bar
